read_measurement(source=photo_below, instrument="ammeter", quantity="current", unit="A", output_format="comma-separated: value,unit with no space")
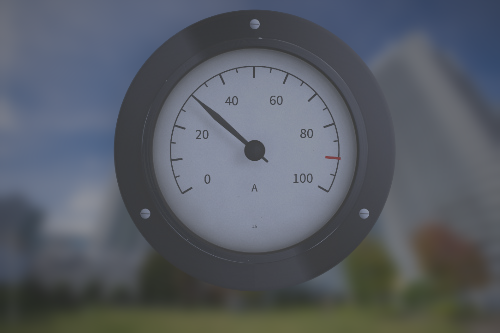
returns 30,A
